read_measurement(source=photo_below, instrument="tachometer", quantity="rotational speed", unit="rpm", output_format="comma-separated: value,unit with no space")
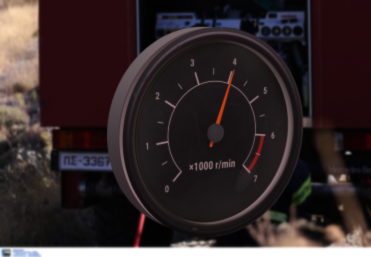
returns 4000,rpm
